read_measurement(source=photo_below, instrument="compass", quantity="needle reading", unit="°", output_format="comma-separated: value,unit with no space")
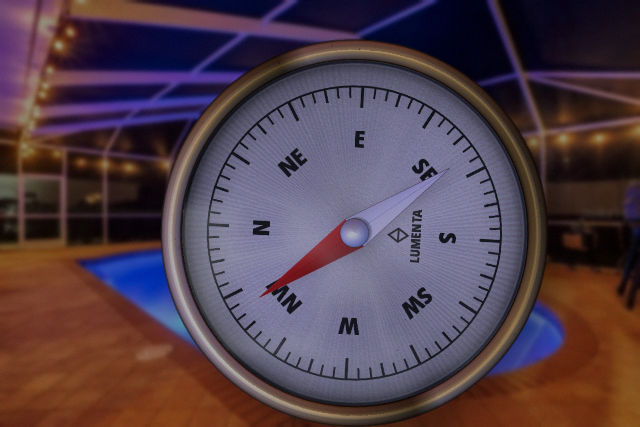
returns 322.5,°
